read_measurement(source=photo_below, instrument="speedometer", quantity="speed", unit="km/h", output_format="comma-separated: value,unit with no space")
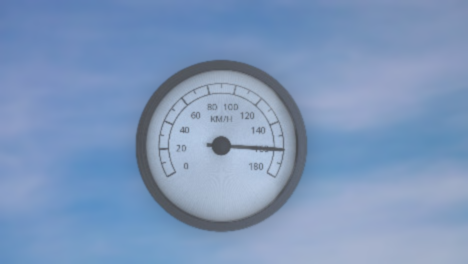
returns 160,km/h
